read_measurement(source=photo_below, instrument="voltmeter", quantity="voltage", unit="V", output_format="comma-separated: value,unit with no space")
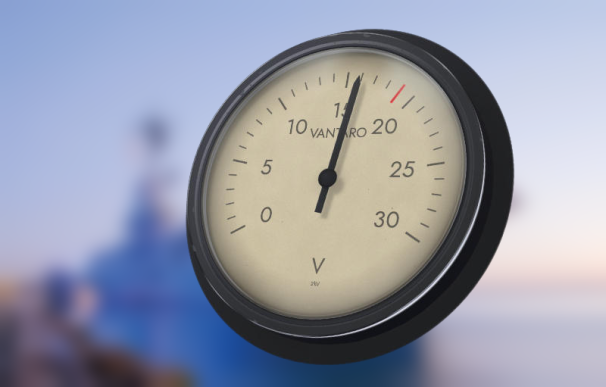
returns 16,V
